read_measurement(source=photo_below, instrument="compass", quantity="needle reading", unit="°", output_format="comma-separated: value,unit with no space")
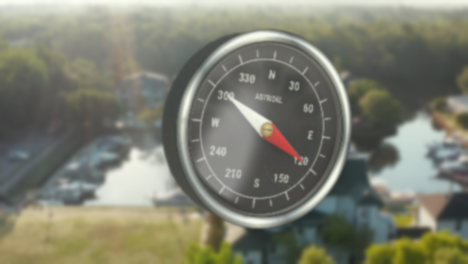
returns 120,°
